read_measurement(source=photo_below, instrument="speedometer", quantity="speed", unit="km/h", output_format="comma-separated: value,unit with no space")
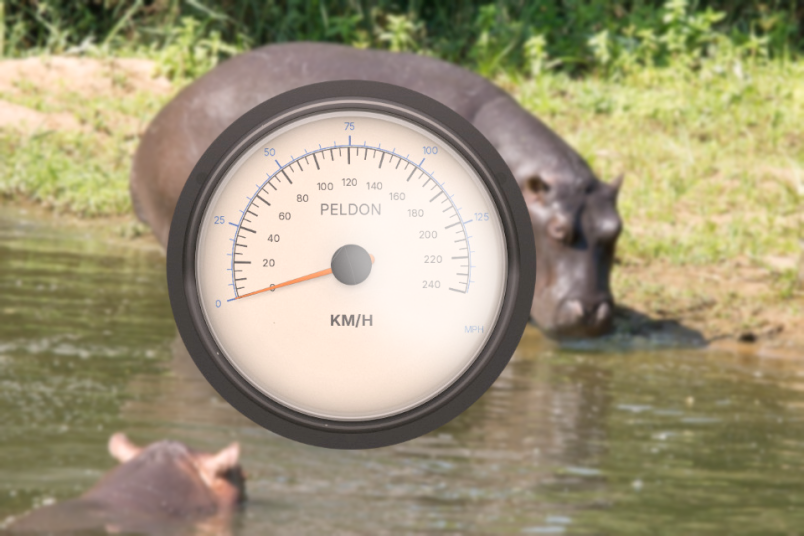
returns 0,km/h
